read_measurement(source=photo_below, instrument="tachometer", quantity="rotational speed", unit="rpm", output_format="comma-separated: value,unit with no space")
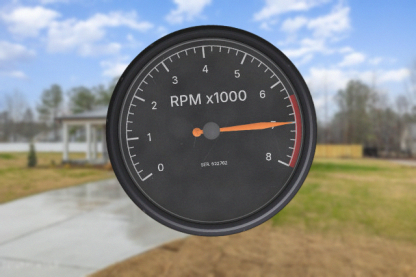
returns 7000,rpm
